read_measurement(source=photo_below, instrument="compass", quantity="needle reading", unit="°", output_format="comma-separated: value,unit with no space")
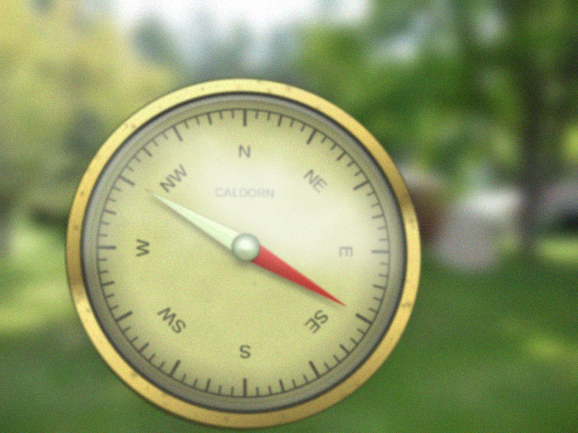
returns 120,°
